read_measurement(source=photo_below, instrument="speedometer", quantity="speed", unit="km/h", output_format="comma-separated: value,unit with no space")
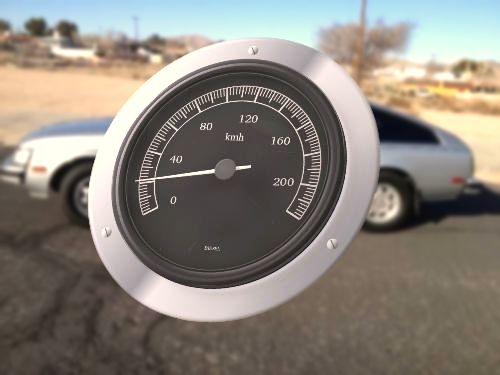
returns 20,km/h
